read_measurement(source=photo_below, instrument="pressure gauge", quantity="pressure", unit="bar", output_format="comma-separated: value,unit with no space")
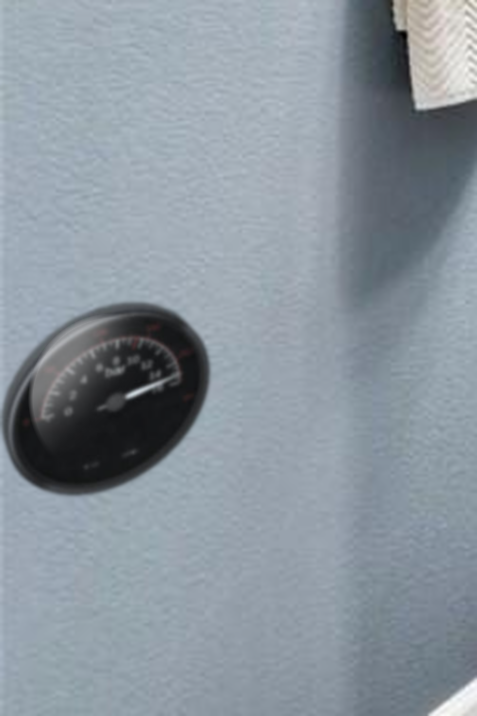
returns 15,bar
